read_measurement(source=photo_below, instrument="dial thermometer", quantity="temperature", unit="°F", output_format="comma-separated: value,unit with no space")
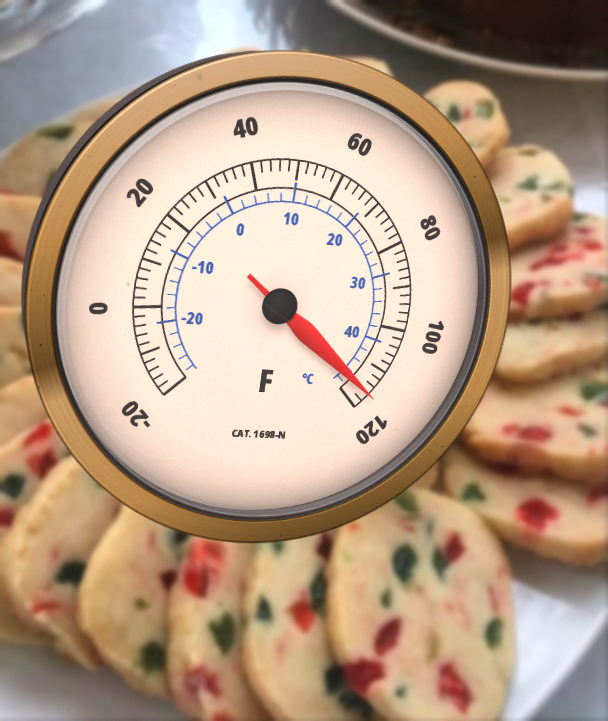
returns 116,°F
